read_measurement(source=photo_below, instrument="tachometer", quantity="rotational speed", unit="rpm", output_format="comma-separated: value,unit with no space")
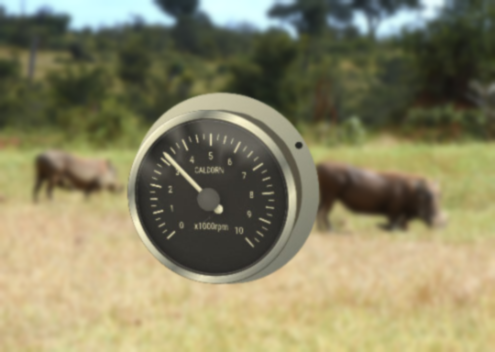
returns 3250,rpm
